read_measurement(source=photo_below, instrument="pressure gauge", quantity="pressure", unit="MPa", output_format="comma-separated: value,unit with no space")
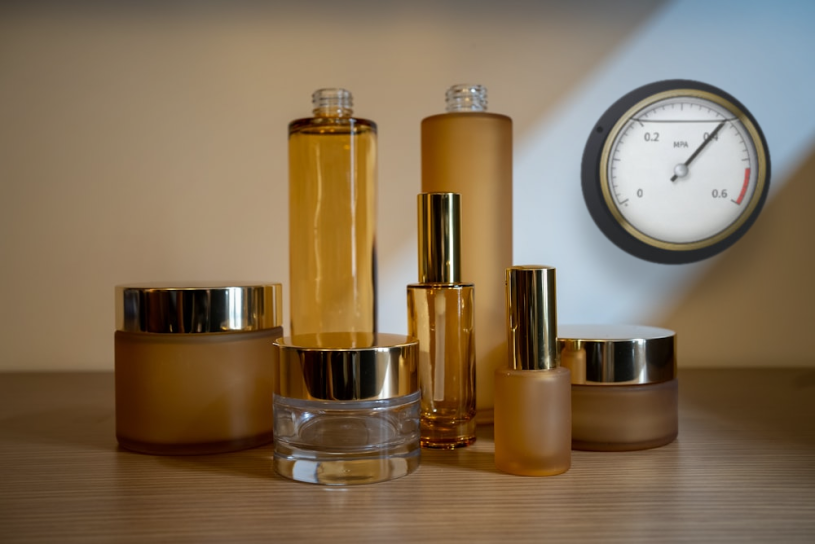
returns 0.4,MPa
